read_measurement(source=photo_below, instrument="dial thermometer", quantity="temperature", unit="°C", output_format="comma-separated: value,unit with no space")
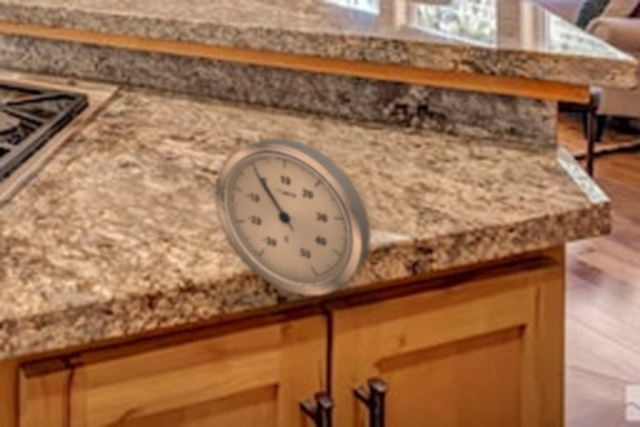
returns 0,°C
